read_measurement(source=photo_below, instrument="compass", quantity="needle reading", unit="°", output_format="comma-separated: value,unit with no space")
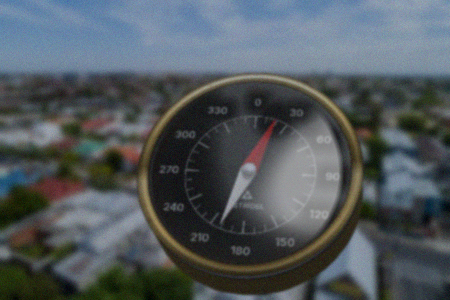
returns 20,°
